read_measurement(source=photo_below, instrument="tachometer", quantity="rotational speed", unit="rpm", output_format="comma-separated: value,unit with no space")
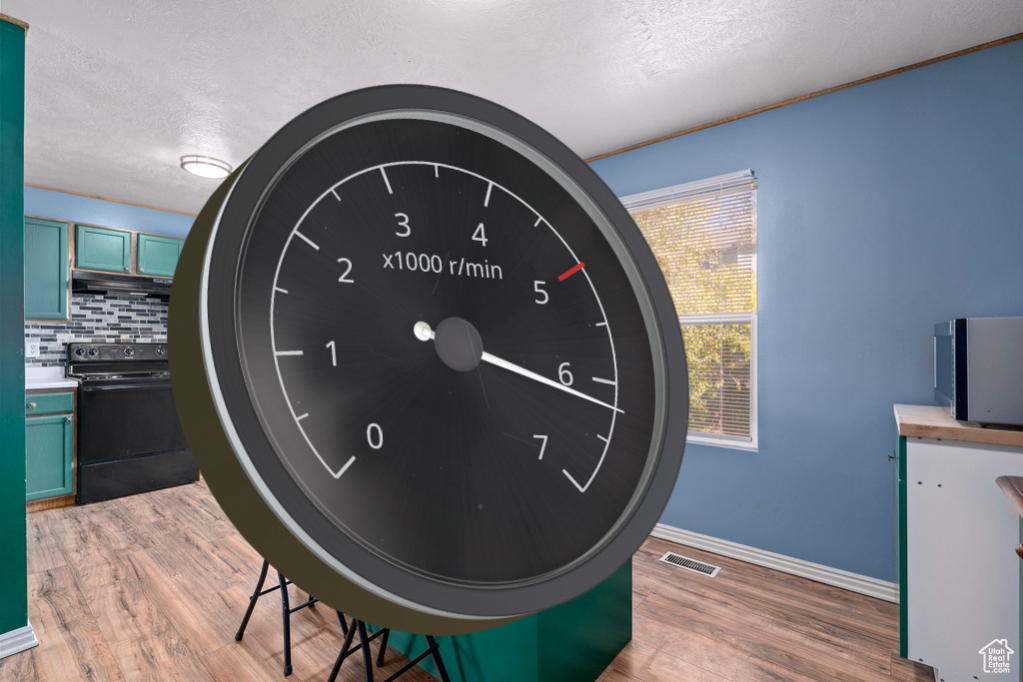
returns 6250,rpm
